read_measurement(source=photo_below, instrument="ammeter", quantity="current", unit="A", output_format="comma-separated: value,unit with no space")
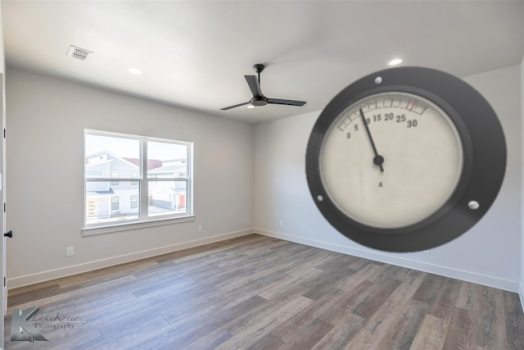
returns 10,A
